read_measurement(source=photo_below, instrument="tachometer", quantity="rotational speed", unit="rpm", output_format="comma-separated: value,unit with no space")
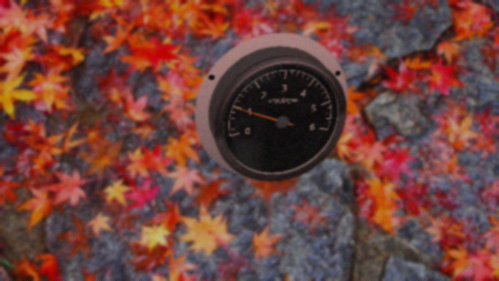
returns 1000,rpm
